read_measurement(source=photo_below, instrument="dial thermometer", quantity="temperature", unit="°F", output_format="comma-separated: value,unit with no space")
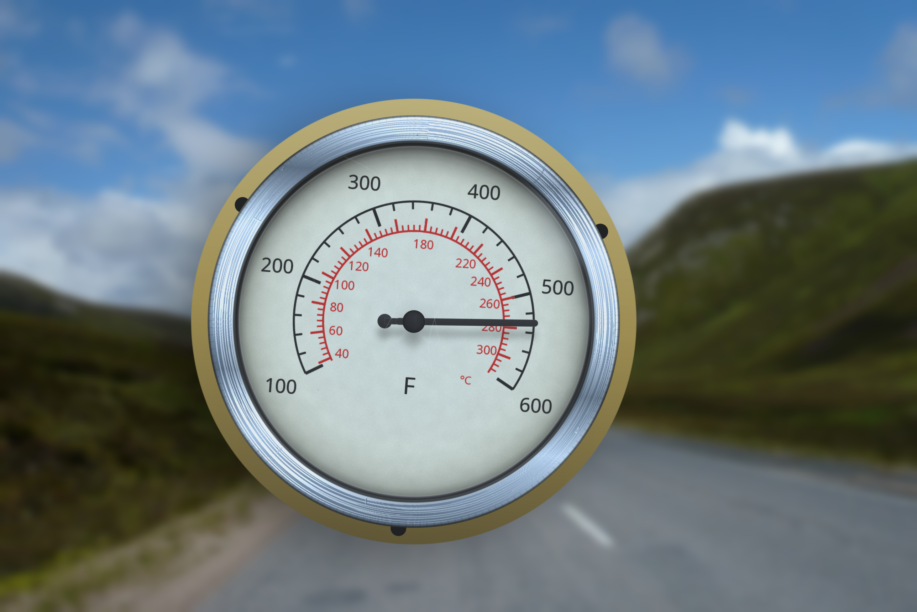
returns 530,°F
